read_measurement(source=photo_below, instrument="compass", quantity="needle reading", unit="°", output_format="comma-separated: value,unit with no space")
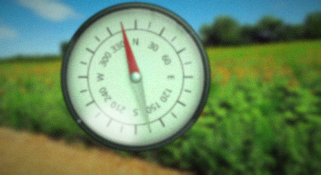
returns 345,°
